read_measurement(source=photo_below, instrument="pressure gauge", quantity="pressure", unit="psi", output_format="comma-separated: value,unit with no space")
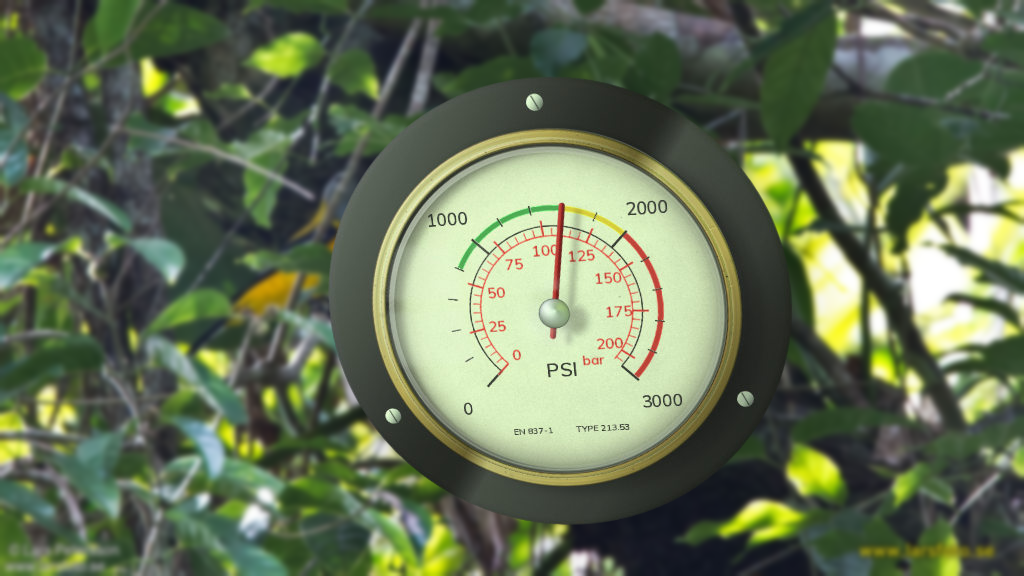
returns 1600,psi
